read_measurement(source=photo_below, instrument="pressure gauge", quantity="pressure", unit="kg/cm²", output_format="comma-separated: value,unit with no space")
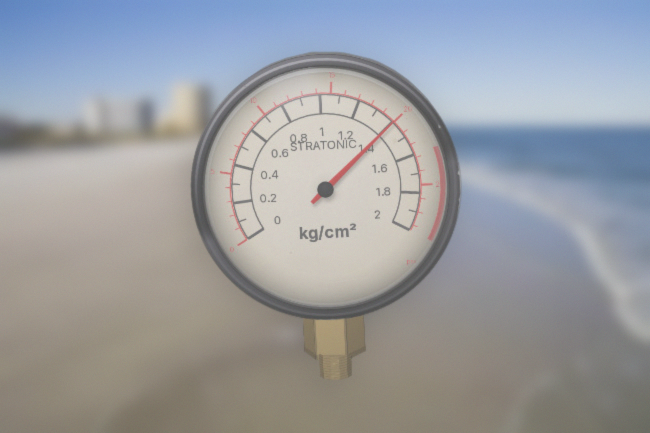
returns 1.4,kg/cm²
